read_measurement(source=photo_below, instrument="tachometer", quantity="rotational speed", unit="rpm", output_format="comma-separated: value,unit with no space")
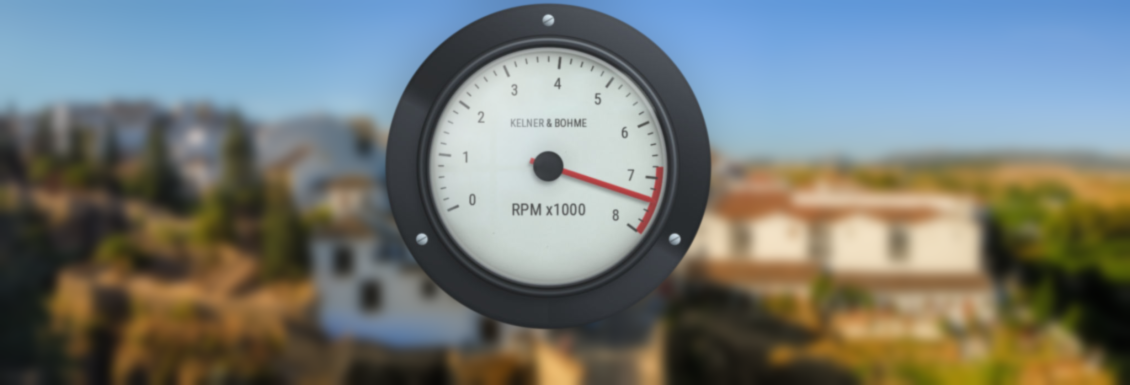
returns 7400,rpm
